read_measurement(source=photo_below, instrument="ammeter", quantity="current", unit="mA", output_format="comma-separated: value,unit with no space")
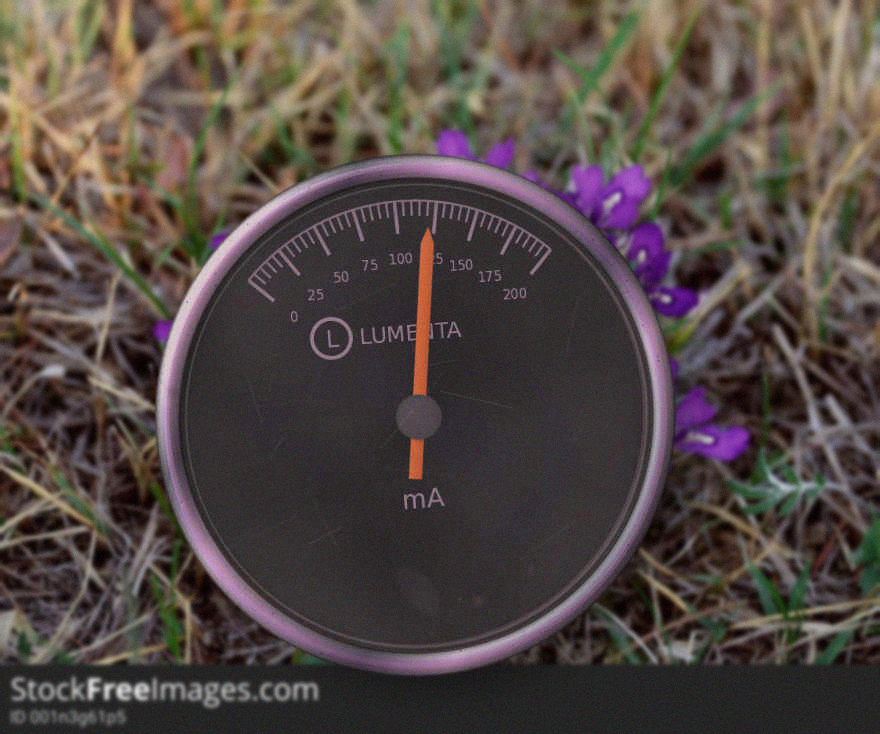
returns 120,mA
